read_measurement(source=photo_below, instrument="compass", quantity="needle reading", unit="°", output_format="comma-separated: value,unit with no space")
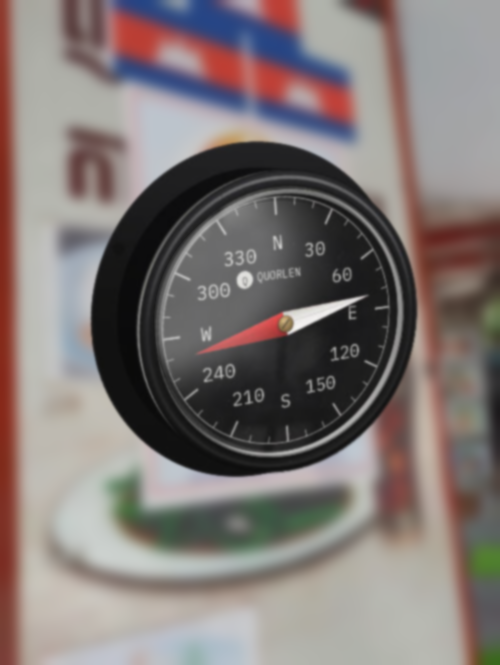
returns 260,°
